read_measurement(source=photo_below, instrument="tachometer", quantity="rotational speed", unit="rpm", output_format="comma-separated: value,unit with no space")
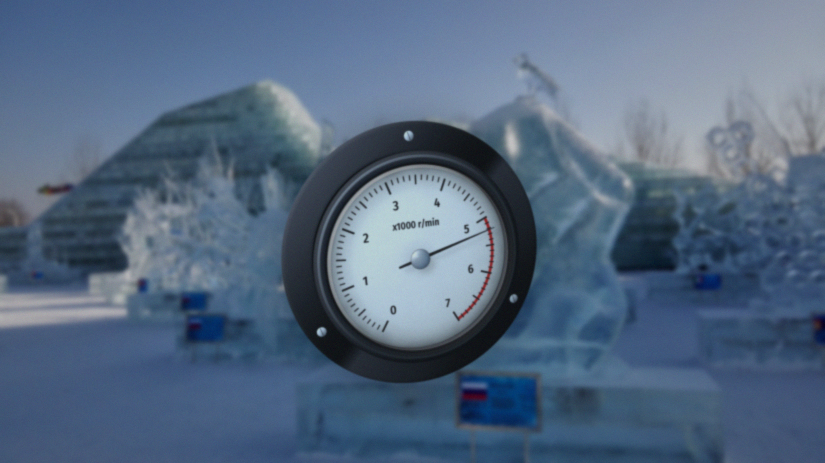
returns 5200,rpm
